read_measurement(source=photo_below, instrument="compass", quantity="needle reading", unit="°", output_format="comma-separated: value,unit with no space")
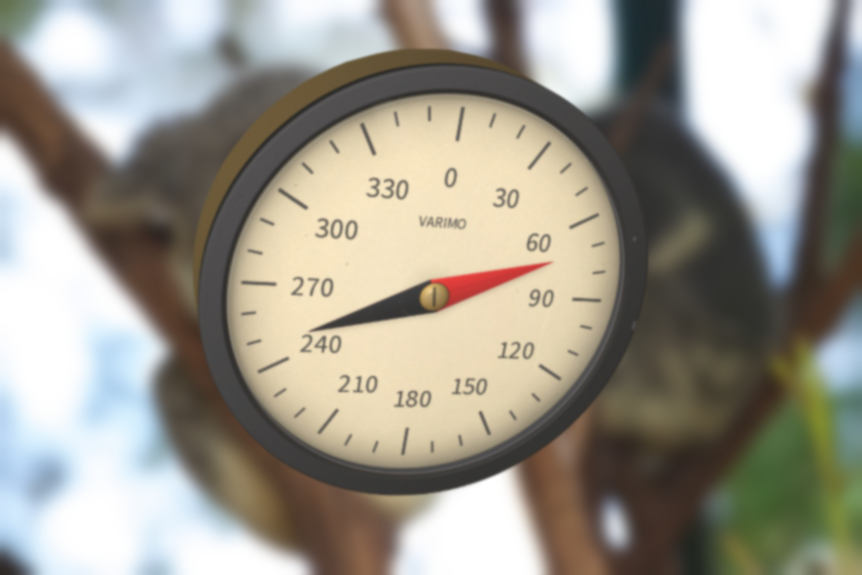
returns 70,°
